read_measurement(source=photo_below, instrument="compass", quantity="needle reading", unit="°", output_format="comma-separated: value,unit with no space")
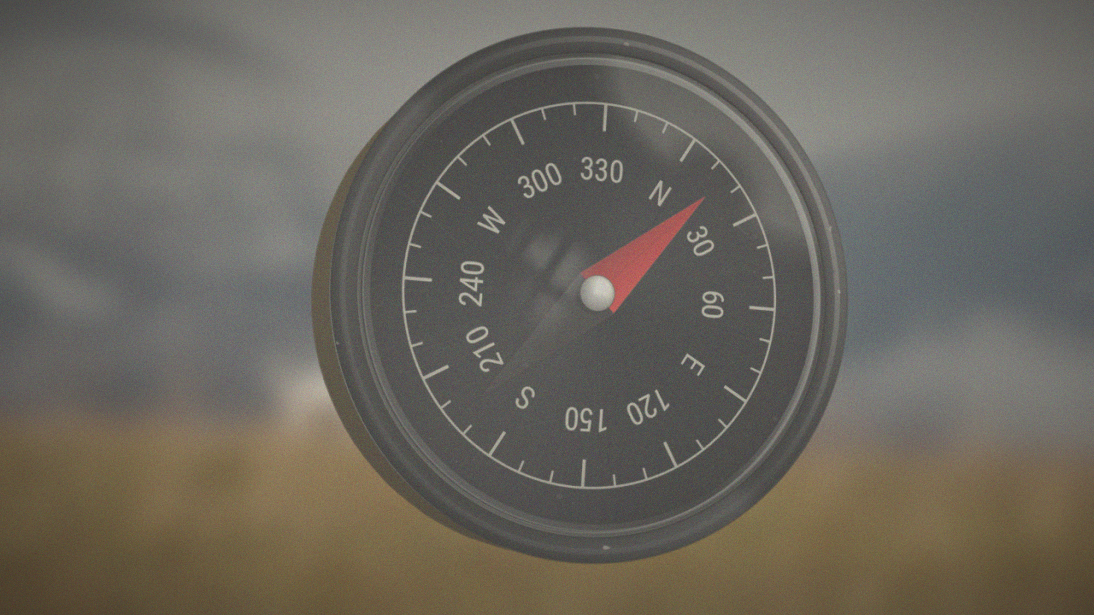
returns 15,°
